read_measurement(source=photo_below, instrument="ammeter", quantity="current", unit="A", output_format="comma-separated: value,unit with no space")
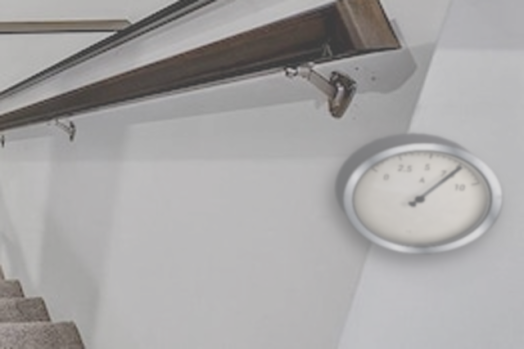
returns 7.5,A
